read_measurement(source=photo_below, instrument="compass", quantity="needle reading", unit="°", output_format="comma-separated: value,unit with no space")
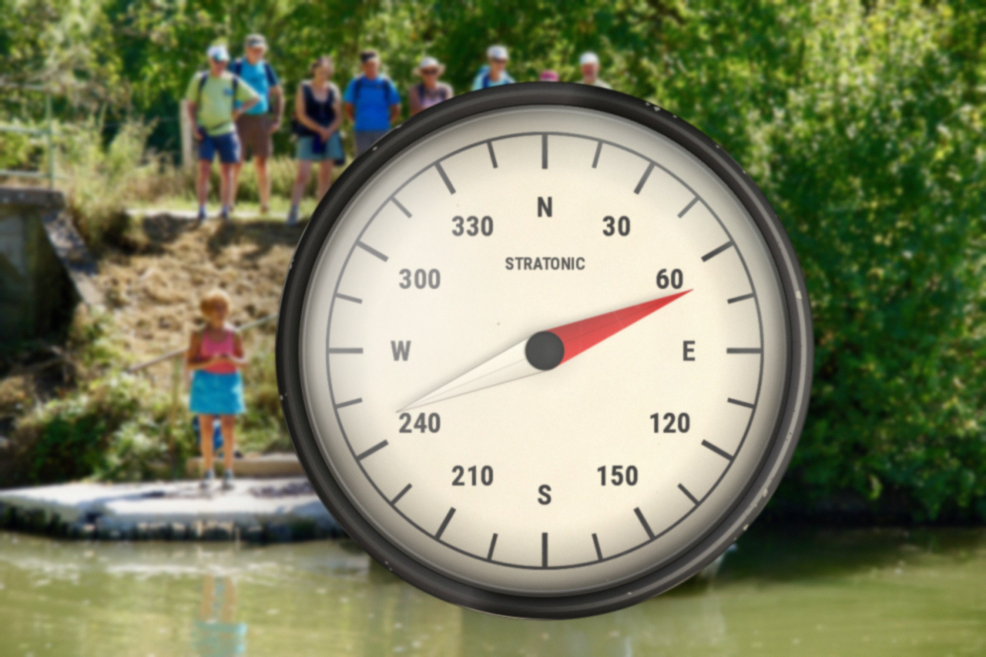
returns 67.5,°
